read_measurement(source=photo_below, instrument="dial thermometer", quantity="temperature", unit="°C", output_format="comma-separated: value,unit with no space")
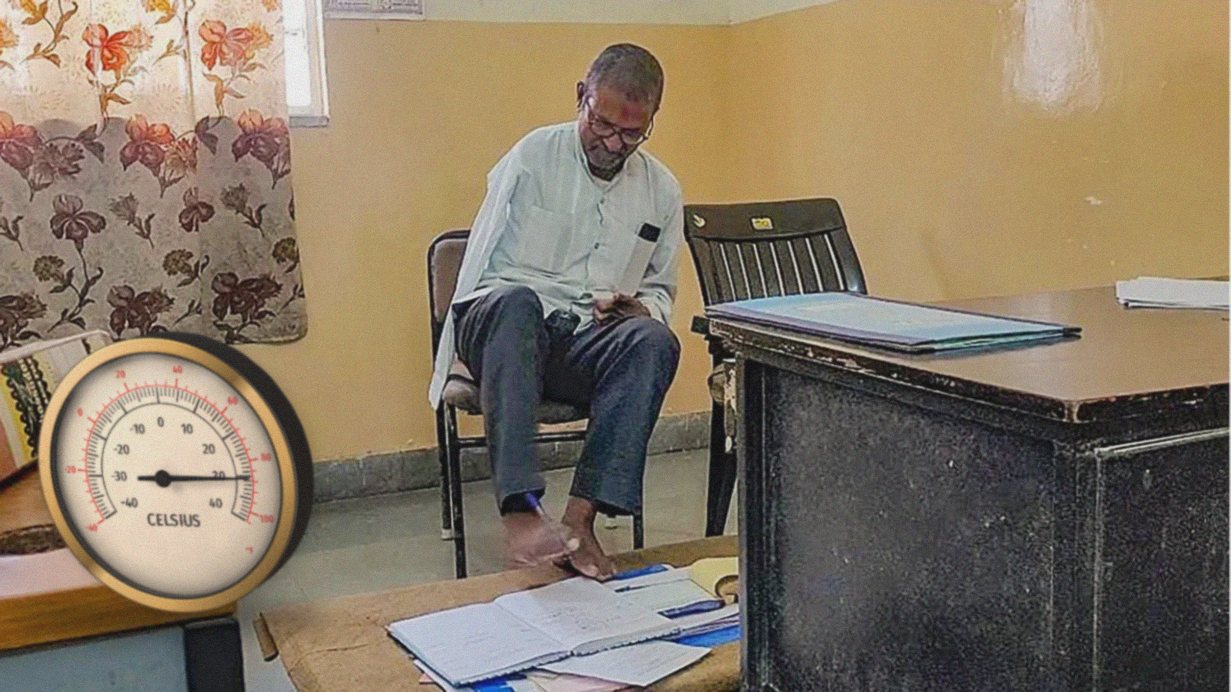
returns 30,°C
